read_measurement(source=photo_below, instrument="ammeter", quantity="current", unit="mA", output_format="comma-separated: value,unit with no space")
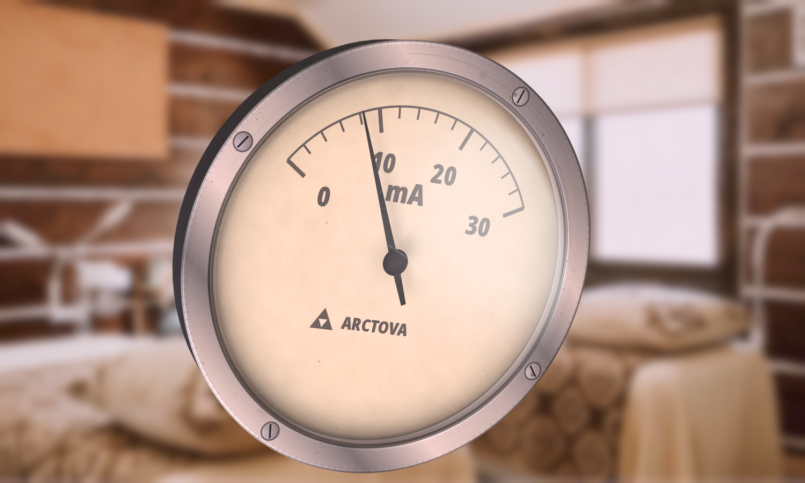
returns 8,mA
